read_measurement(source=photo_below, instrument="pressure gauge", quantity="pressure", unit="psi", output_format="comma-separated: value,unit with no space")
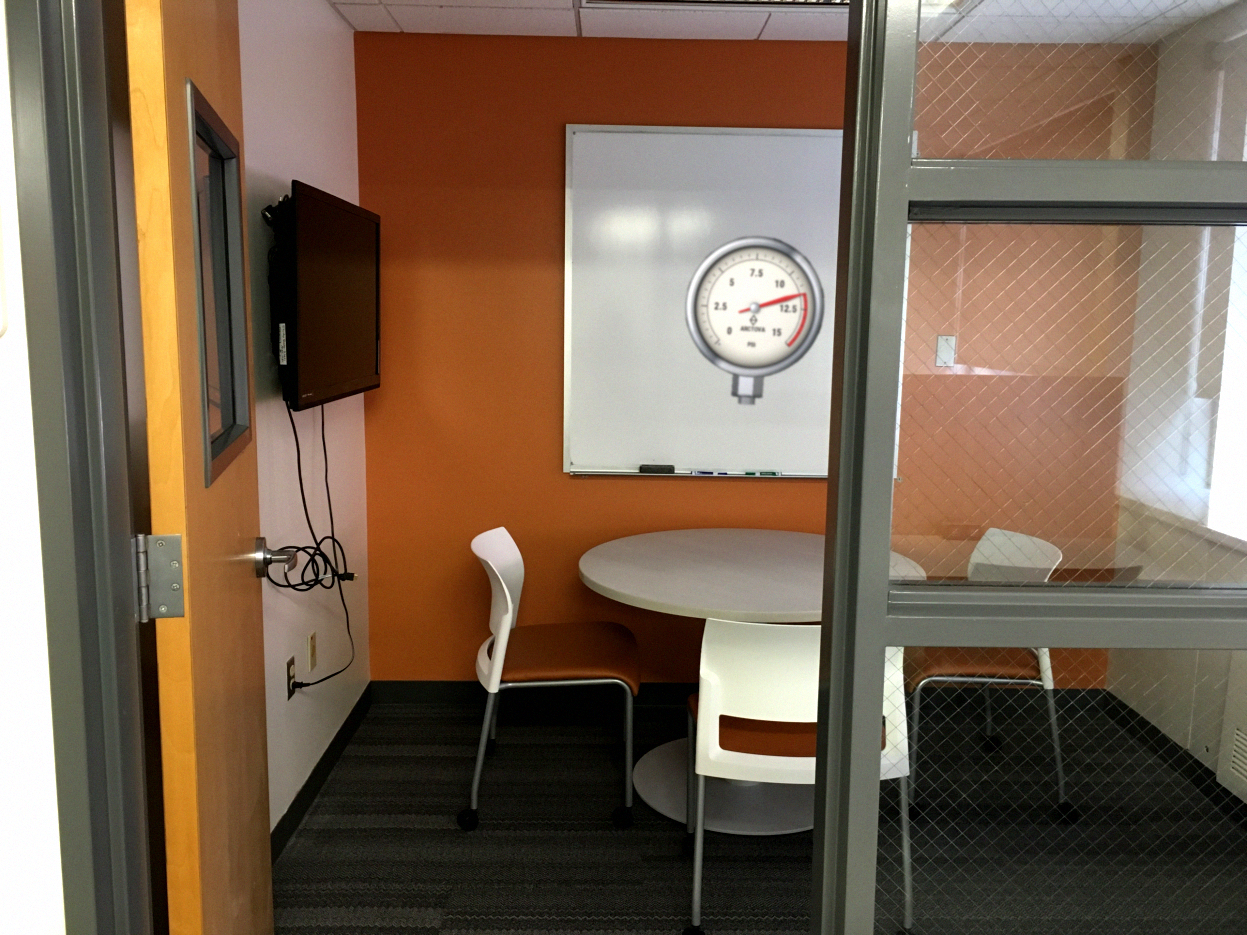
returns 11.5,psi
